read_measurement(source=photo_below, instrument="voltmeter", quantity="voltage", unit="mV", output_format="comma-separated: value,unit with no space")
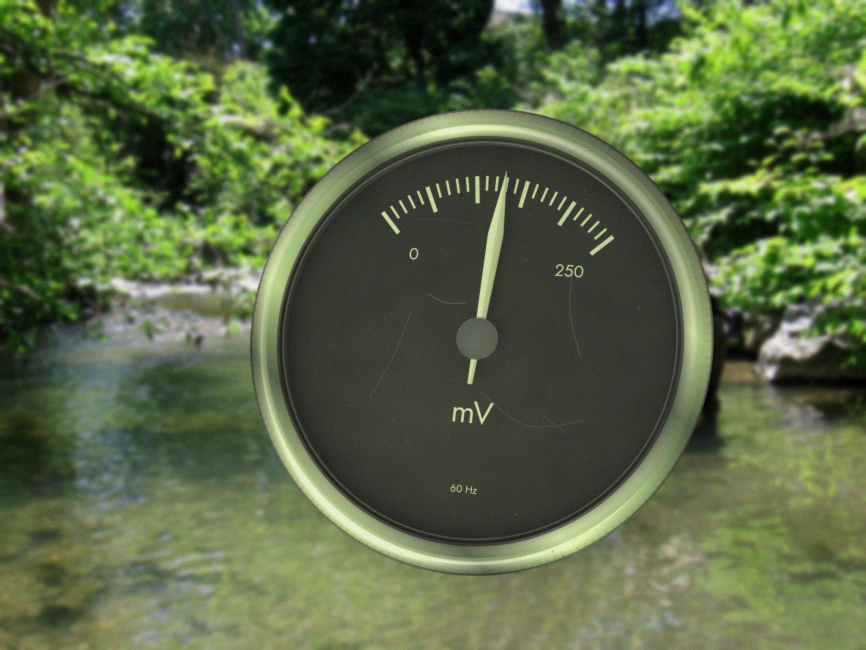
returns 130,mV
